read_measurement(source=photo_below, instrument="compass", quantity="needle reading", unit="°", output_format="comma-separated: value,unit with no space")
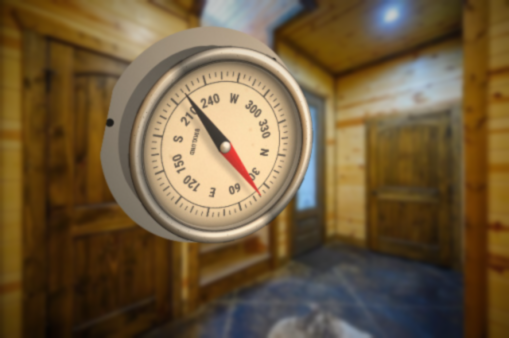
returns 40,°
